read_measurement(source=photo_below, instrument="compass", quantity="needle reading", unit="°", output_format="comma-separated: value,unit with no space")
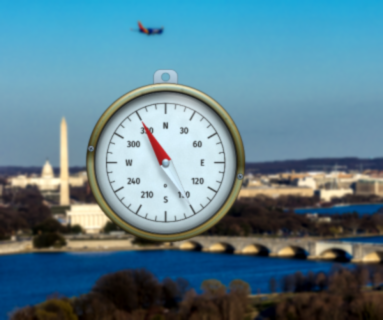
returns 330,°
